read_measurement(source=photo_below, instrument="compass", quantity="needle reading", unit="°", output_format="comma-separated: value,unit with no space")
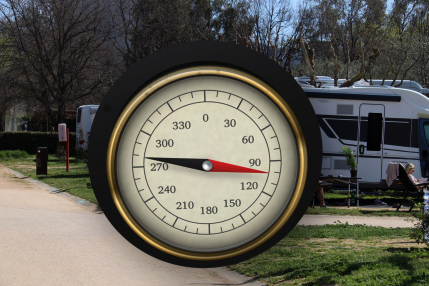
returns 100,°
